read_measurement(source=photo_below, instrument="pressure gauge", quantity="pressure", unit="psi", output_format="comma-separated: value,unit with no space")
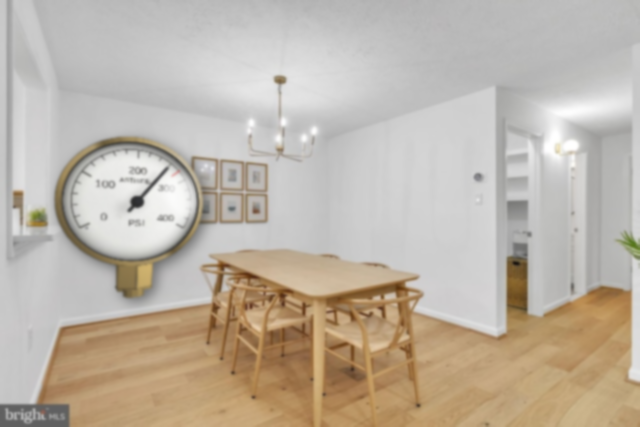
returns 260,psi
